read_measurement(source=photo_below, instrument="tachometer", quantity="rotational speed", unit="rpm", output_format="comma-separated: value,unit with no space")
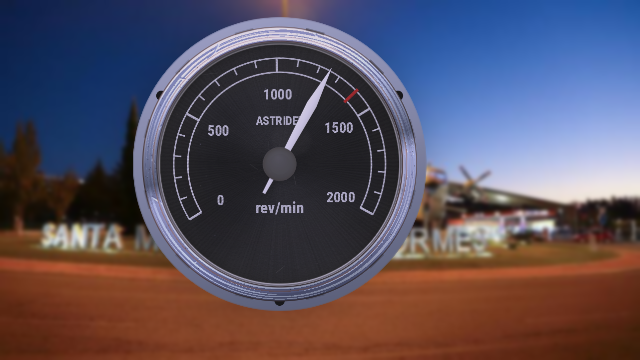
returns 1250,rpm
